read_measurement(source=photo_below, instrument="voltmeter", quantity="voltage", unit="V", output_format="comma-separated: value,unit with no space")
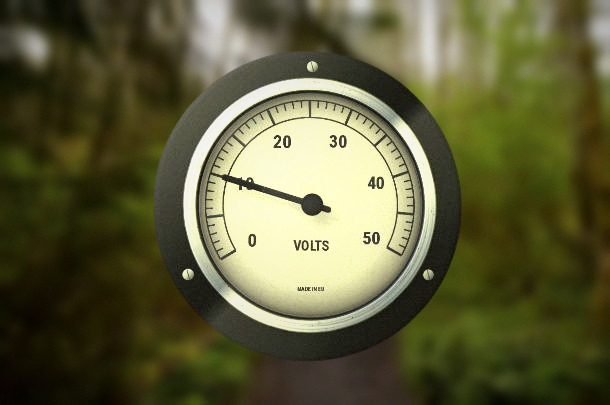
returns 10,V
